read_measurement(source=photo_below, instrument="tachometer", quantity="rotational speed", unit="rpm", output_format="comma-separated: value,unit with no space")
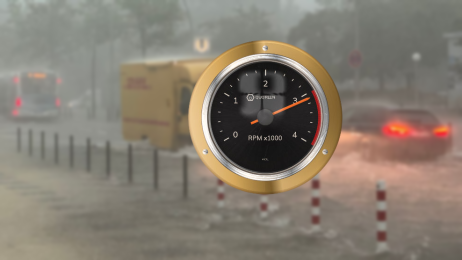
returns 3100,rpm
